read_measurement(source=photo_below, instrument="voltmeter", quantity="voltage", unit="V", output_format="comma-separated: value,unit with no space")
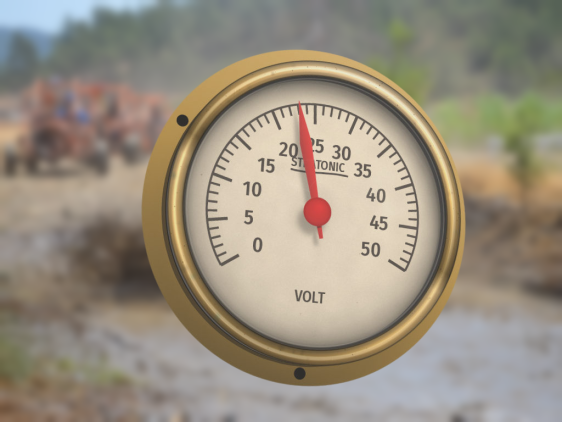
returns 23,V
